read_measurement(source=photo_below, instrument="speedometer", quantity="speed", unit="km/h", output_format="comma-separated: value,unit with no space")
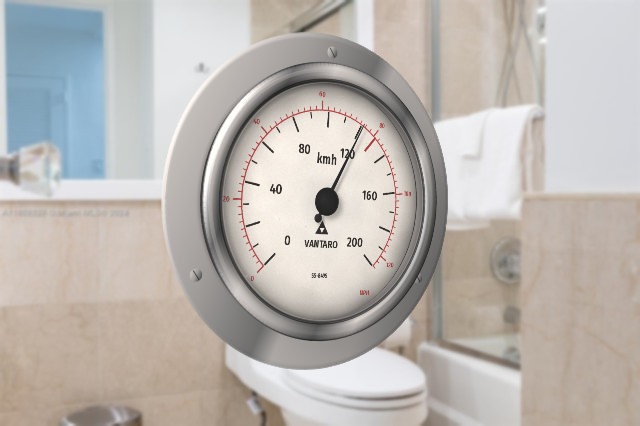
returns 120,km/h
